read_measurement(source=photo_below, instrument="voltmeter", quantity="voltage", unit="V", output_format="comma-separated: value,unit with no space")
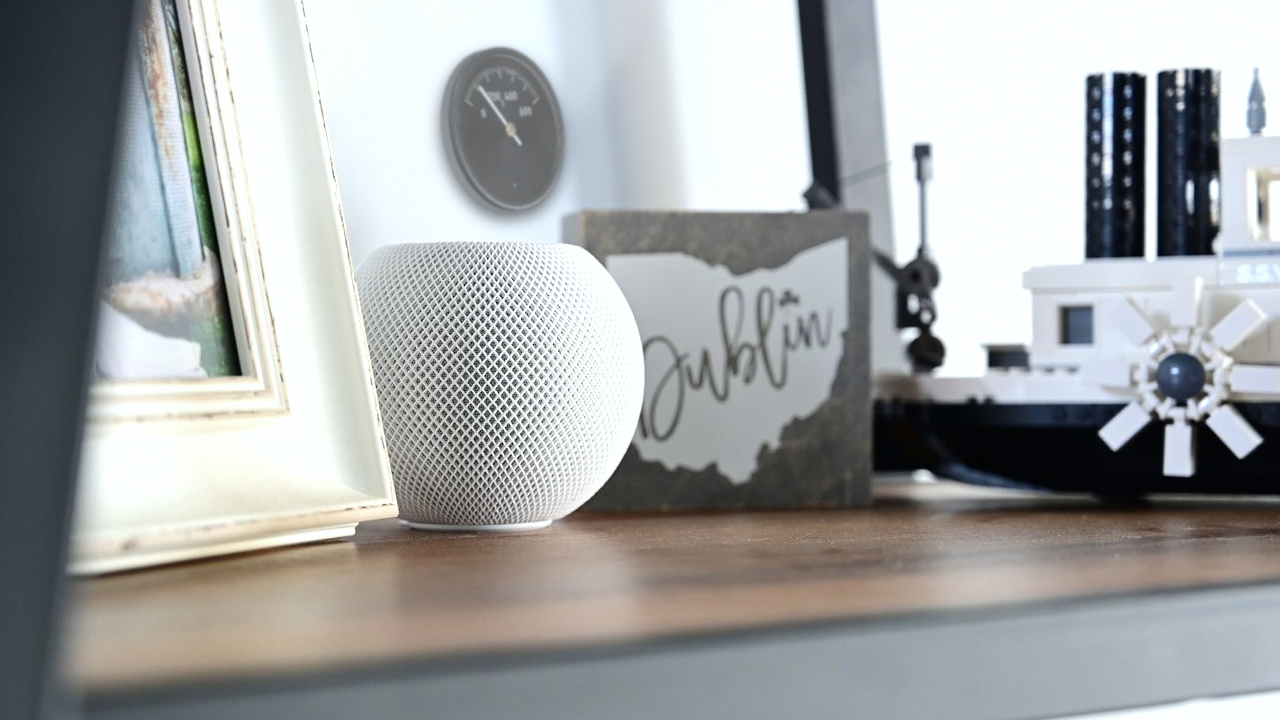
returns 100,V
